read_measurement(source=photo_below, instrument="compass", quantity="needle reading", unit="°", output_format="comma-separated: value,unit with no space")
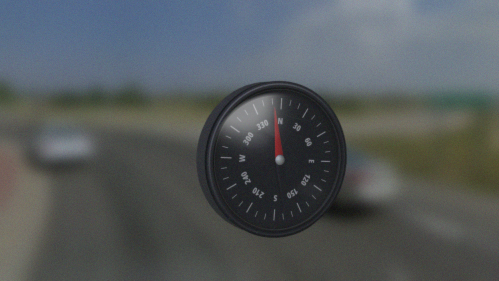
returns 350,°
